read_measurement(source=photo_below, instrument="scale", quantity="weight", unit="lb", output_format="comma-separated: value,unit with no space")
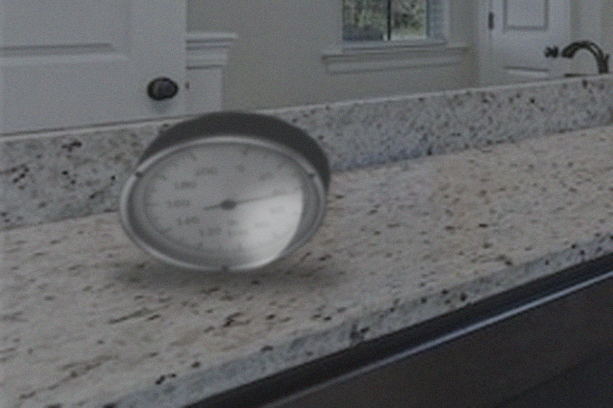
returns 40,lb
